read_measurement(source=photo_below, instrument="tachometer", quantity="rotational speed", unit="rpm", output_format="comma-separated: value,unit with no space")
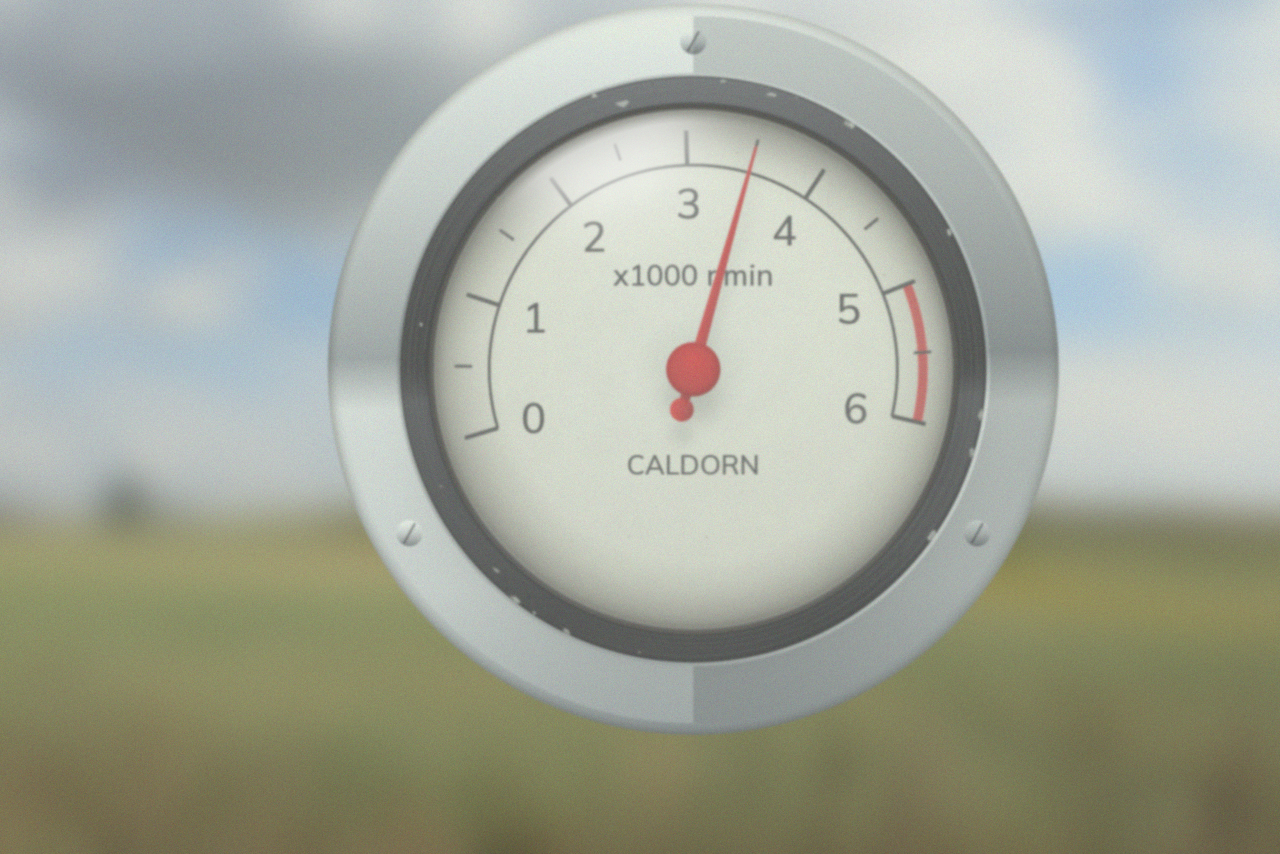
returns 3500,rpm
